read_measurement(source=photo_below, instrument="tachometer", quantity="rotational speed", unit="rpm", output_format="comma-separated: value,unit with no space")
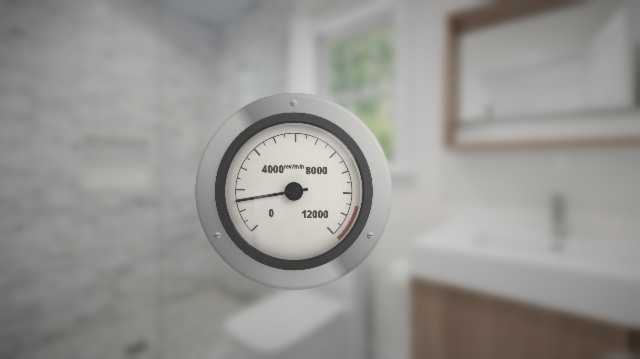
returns 1500,rpm
